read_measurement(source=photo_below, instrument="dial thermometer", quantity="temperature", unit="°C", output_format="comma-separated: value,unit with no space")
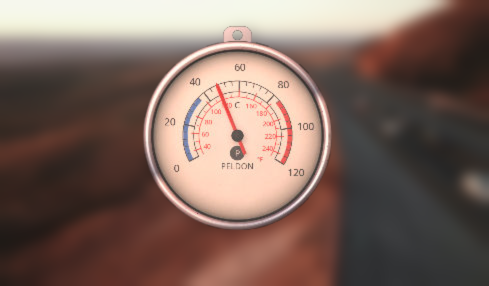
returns 48,°C
